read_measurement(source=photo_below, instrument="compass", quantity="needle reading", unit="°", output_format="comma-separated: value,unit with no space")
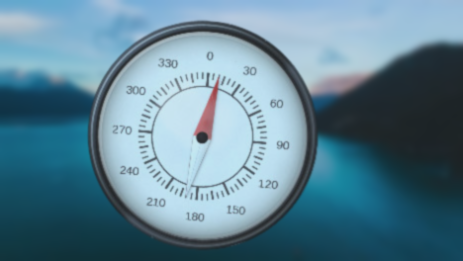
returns 10,°
